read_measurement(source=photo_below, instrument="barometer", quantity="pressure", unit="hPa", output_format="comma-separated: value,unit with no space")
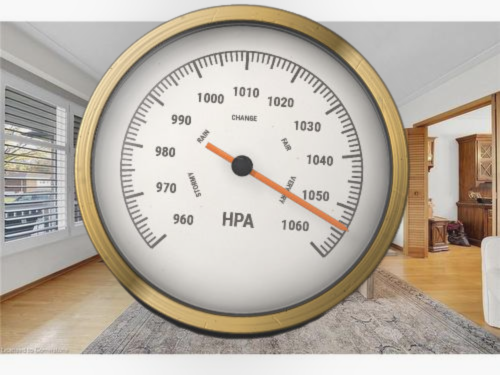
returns 1054,hPa
